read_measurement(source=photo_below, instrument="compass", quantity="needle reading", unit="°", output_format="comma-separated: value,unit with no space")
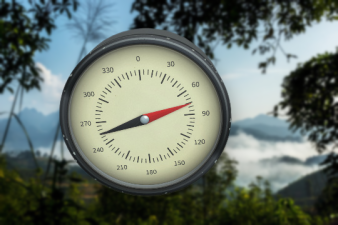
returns 75,°
